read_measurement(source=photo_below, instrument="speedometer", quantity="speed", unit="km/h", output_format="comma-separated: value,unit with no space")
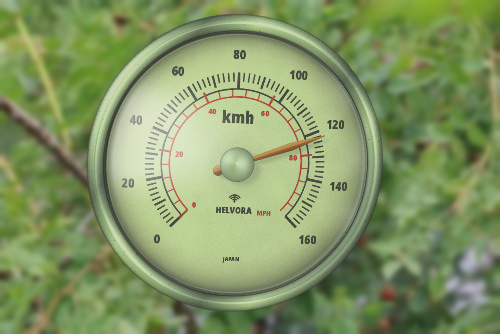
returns 122,km/h
